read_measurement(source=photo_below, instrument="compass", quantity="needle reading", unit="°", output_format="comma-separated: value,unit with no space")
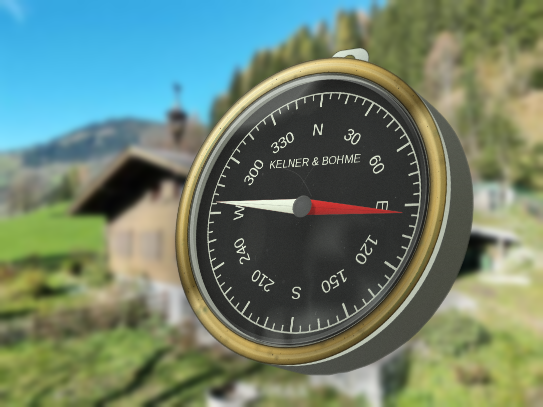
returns 95,°
